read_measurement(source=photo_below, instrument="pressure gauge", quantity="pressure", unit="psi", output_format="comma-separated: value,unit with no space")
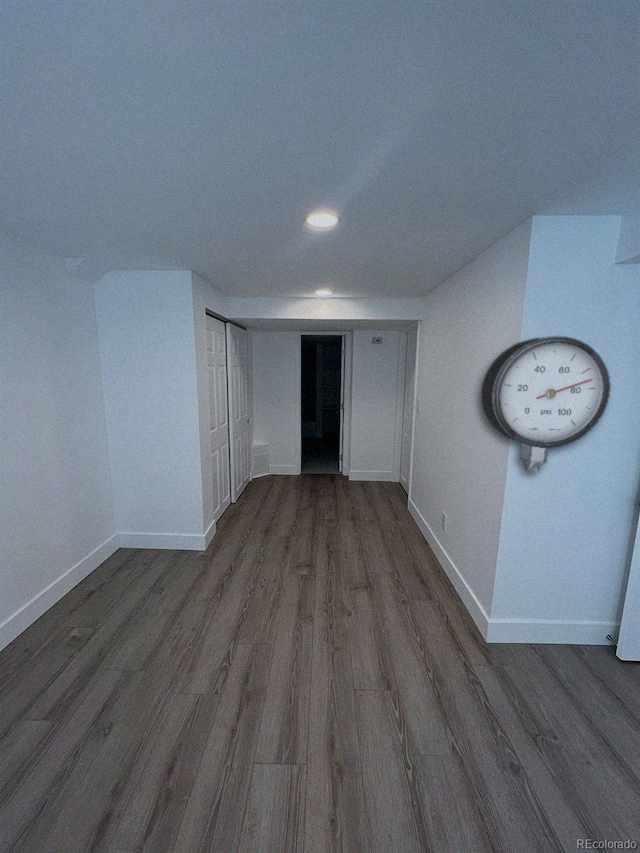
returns 75,psi
